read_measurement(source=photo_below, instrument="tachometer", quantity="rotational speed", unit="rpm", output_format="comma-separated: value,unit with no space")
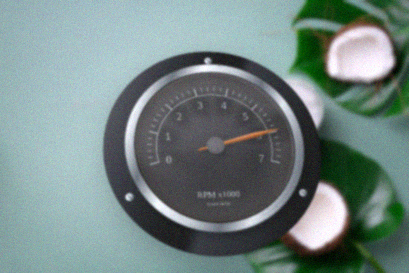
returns 6000,rpm
